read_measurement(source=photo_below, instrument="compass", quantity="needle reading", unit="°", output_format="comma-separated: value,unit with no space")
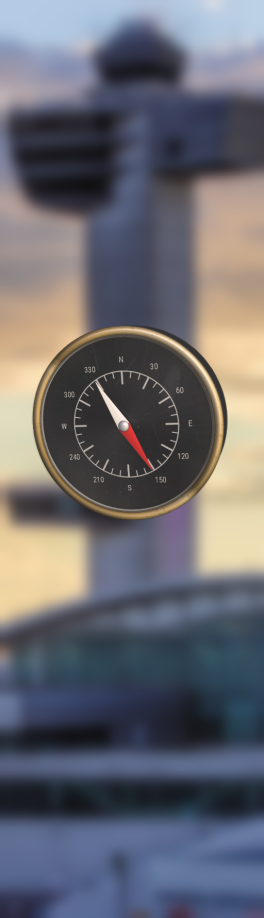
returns 150,°
